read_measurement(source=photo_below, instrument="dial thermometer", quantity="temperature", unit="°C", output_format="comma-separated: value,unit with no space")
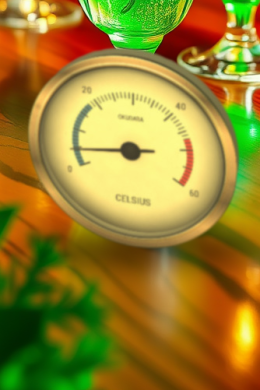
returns 5,°C
